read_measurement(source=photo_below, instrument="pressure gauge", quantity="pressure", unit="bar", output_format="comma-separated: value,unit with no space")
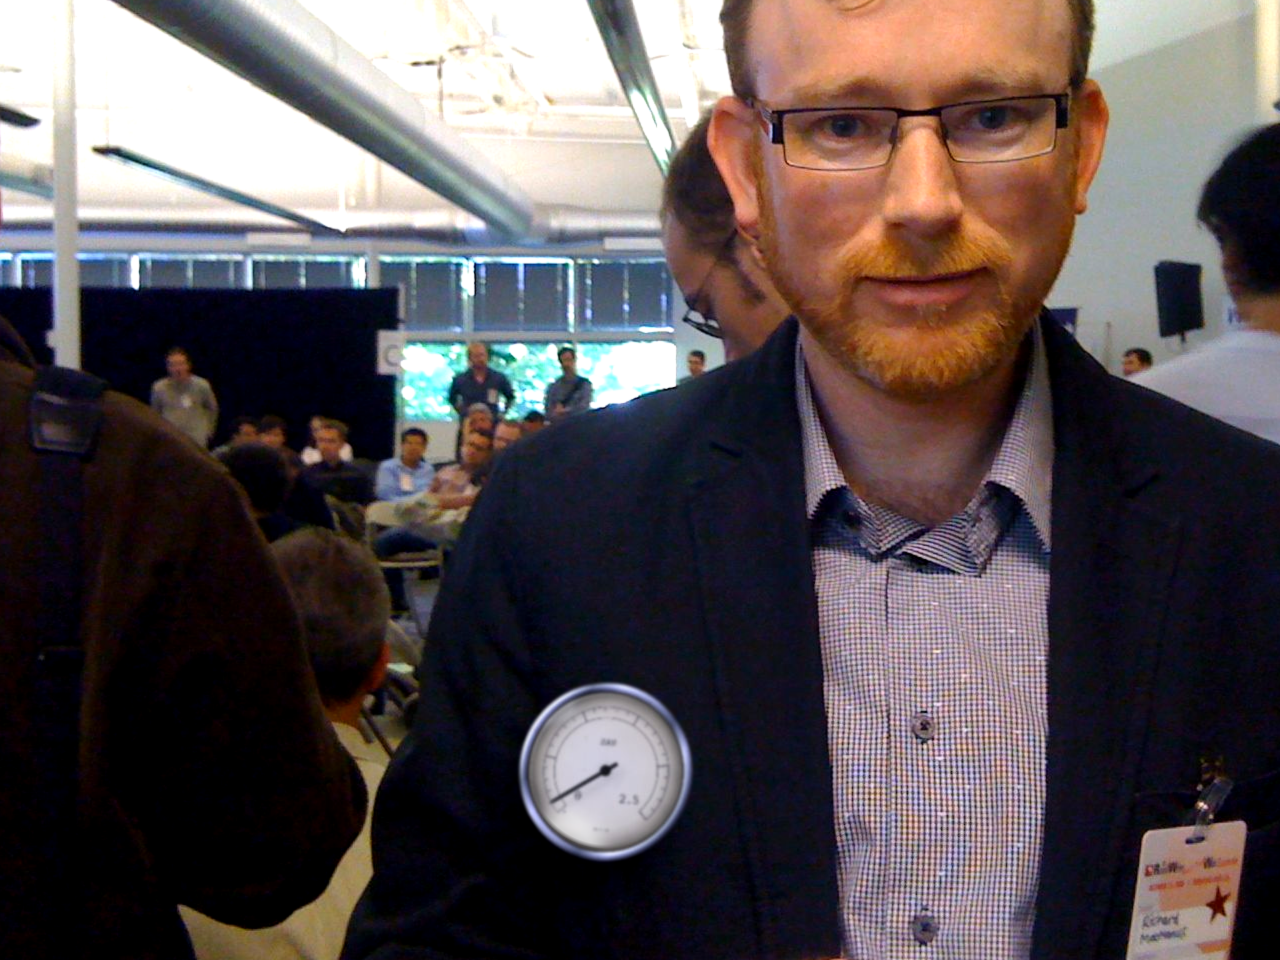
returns 0.1,bar
